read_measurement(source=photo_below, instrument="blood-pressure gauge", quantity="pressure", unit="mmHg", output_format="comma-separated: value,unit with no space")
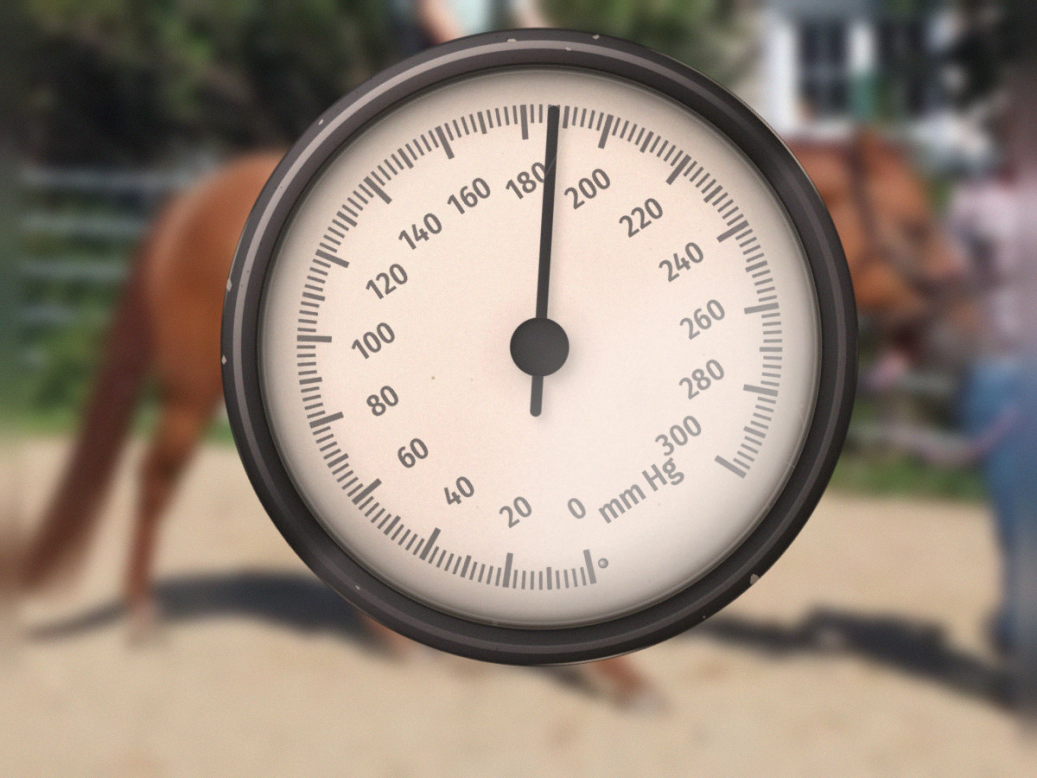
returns 187,mmHg
